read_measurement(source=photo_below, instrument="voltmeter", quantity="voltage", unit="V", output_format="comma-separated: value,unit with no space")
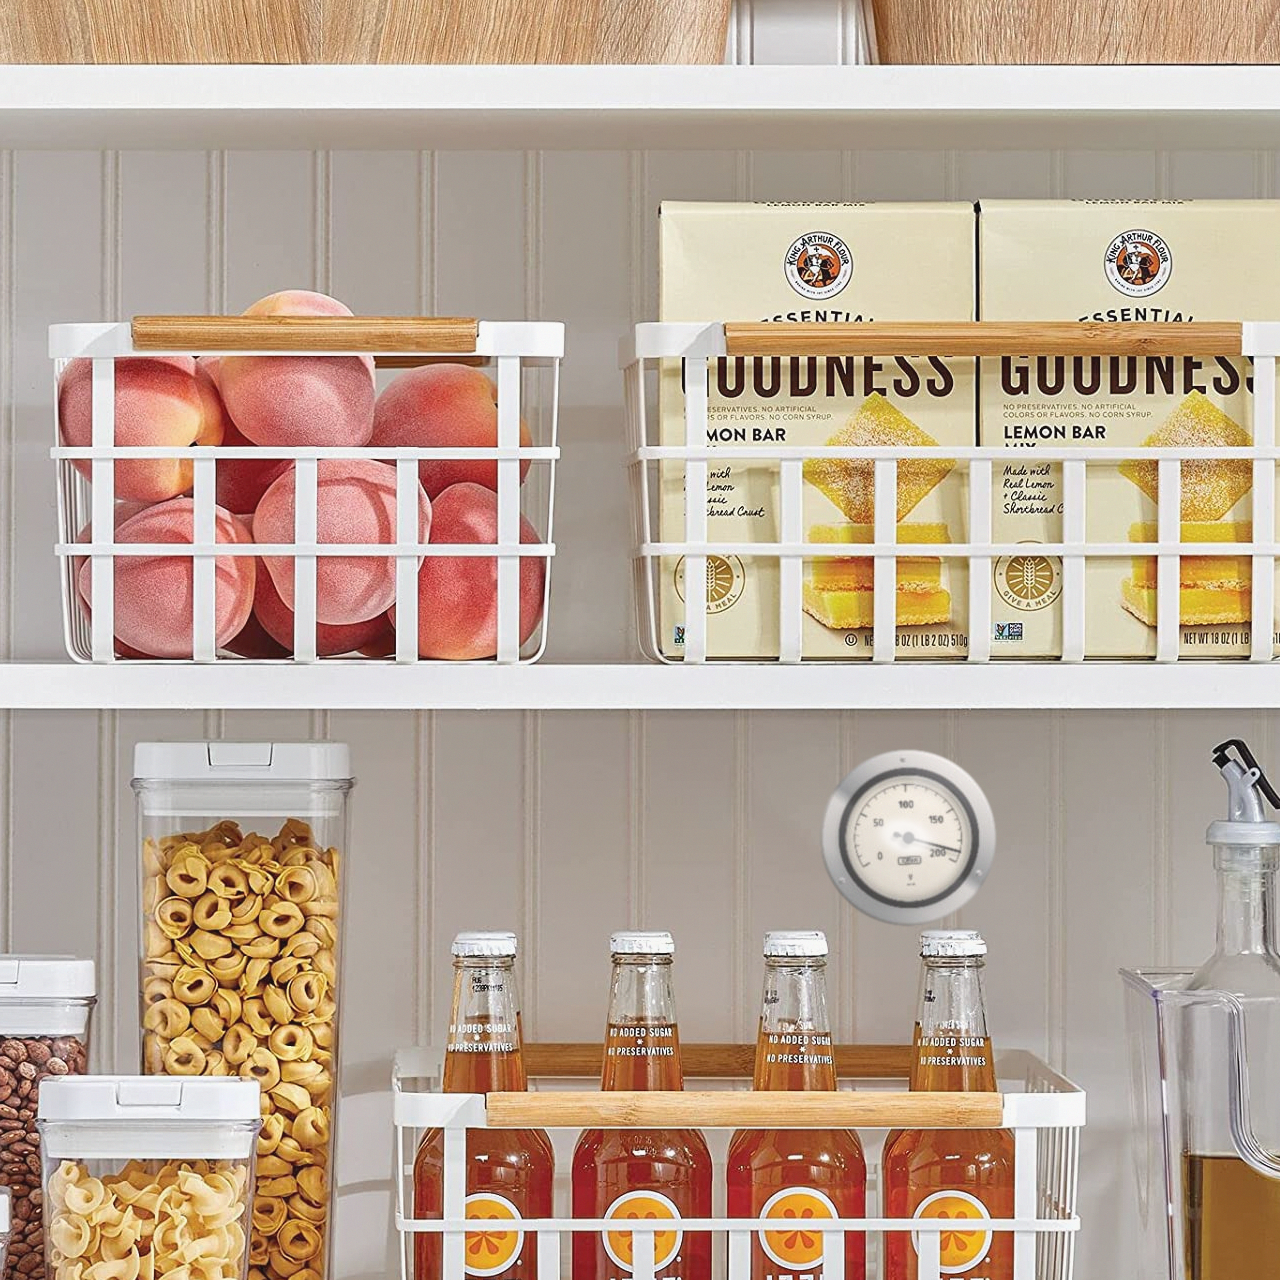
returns 190,V
